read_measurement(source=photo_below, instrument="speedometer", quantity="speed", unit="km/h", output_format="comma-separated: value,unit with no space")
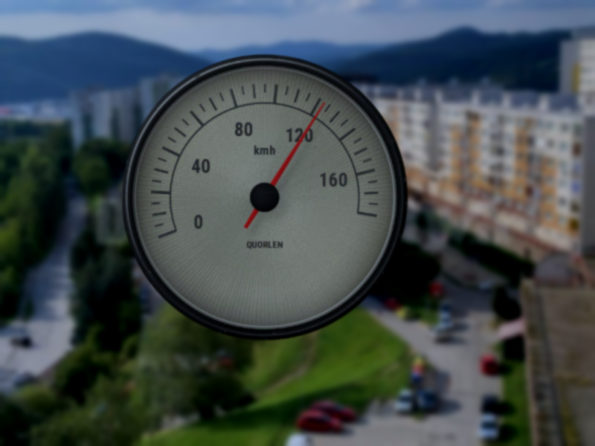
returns 122.5,km/h
